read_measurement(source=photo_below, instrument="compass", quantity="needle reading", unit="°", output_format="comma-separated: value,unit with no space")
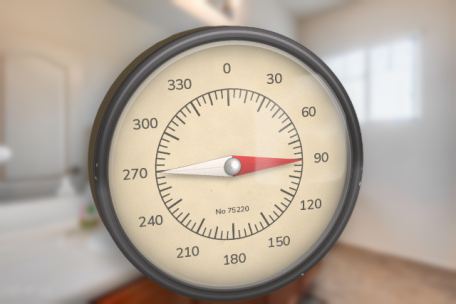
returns 90,°
